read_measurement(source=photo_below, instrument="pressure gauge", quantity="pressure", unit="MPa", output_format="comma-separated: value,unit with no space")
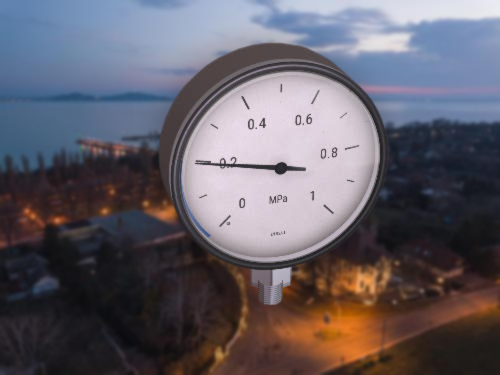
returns 0.2,MPa
